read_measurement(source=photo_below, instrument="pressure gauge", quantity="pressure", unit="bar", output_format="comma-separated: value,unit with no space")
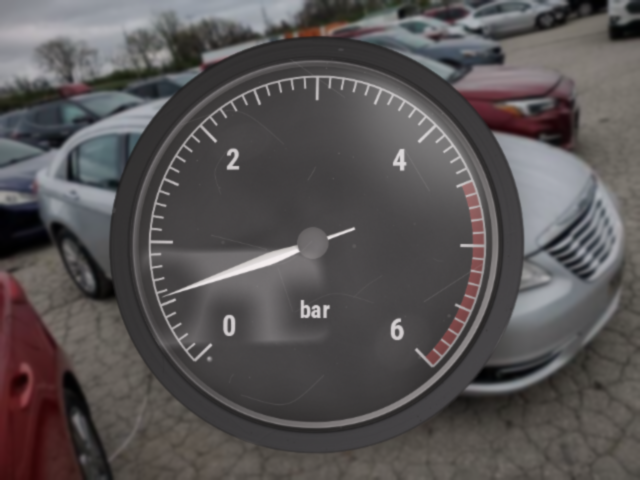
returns 0.55,bar
